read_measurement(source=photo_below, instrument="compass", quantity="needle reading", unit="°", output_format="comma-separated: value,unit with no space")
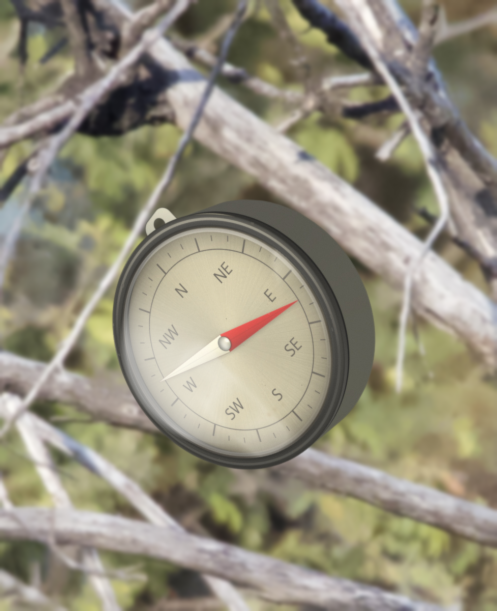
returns 105,°
